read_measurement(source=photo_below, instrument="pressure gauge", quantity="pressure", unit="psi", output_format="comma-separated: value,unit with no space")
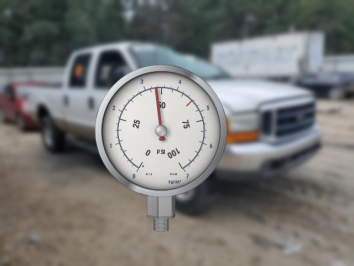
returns 47.5,psi
